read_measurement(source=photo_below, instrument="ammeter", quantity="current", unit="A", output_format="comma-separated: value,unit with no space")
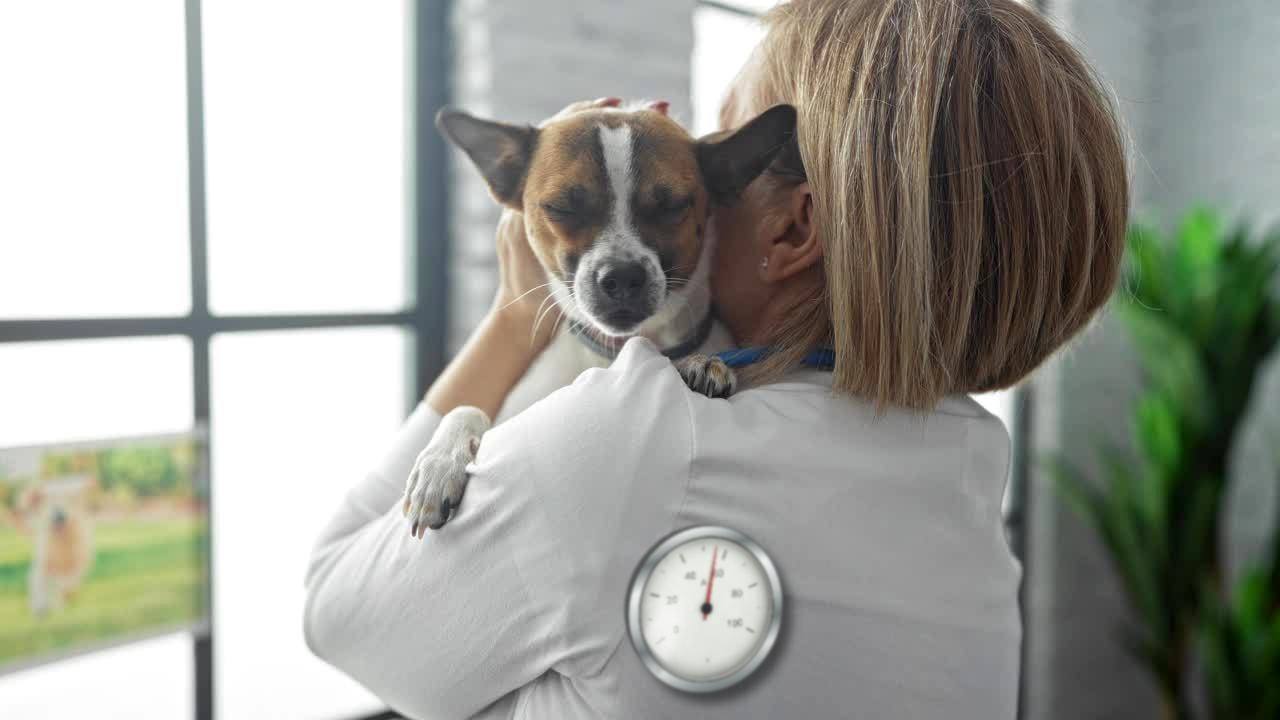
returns 55,A
